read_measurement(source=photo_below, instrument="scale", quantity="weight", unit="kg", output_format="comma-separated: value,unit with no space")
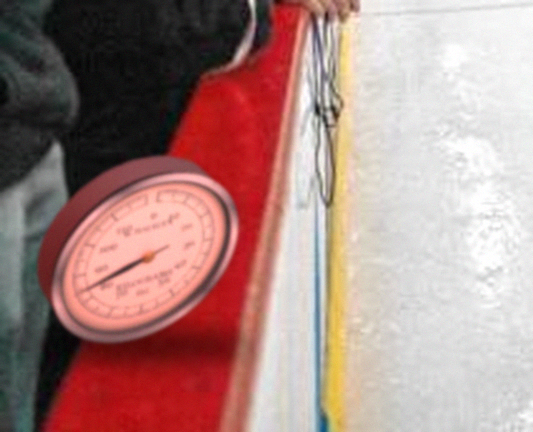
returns 85,kg
